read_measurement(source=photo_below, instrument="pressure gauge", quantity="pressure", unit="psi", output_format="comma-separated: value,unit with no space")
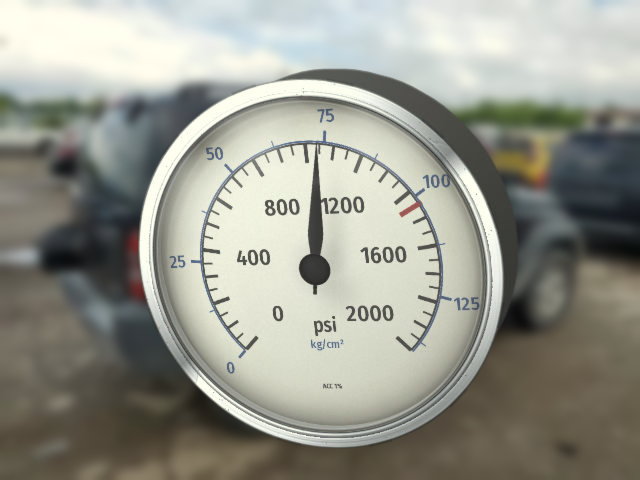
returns 1050,psi
